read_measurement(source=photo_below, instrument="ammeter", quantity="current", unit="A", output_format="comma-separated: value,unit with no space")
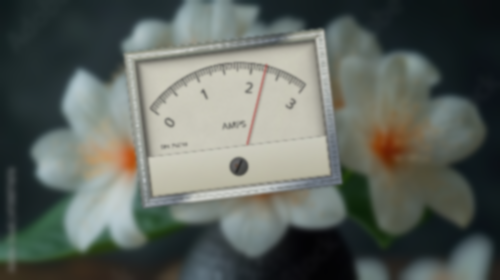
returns 2.25,A
